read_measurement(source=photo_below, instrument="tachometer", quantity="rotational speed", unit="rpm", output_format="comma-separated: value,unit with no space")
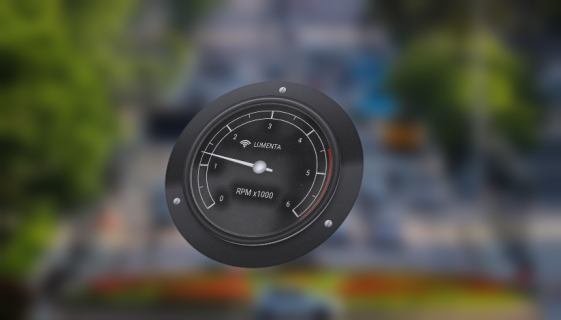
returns 1250,rpm
